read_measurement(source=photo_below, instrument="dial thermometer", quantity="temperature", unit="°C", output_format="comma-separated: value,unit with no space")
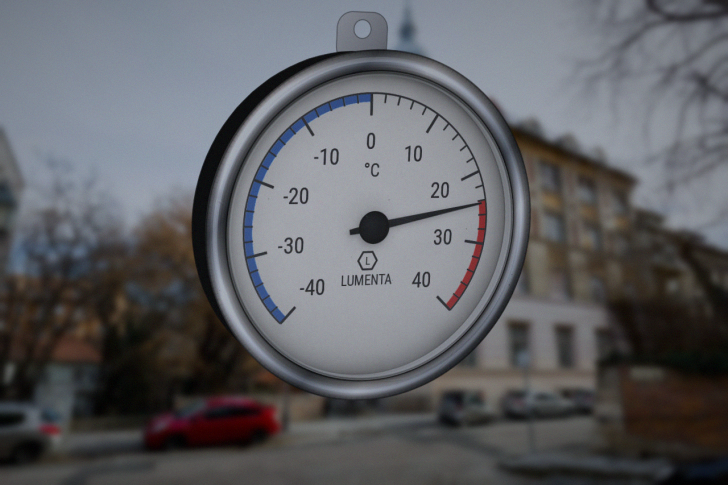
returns 24,°C
